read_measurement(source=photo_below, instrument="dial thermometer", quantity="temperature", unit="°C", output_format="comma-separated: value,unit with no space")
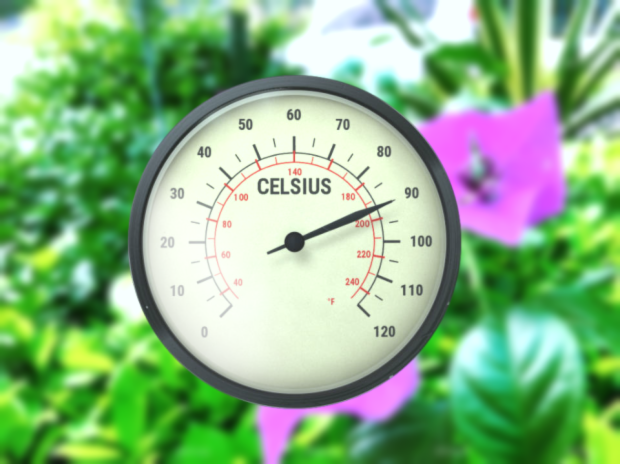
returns 90,°C
